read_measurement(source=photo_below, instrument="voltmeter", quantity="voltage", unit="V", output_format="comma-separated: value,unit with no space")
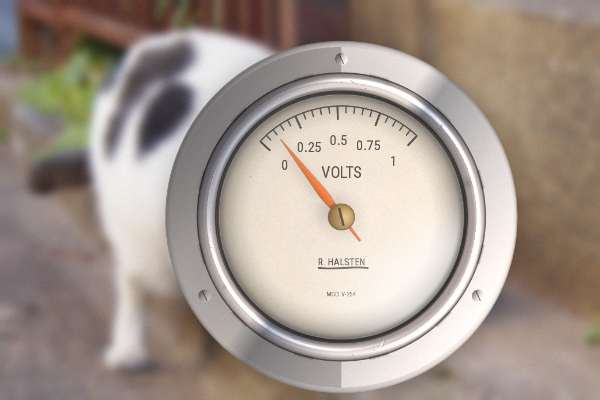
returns 0.1,V
